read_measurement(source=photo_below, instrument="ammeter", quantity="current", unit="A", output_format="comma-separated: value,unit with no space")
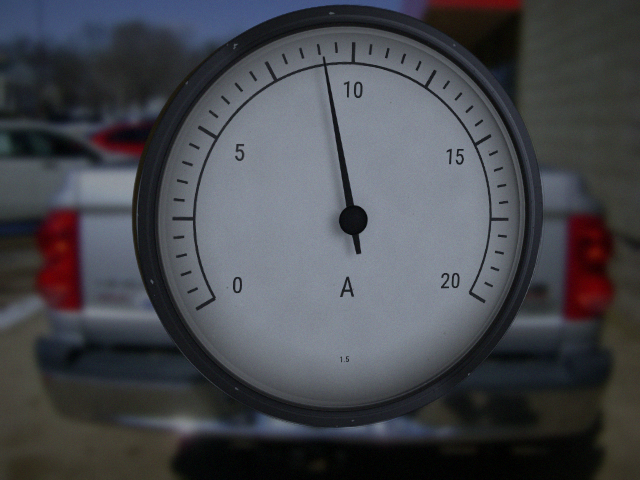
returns 9,A
